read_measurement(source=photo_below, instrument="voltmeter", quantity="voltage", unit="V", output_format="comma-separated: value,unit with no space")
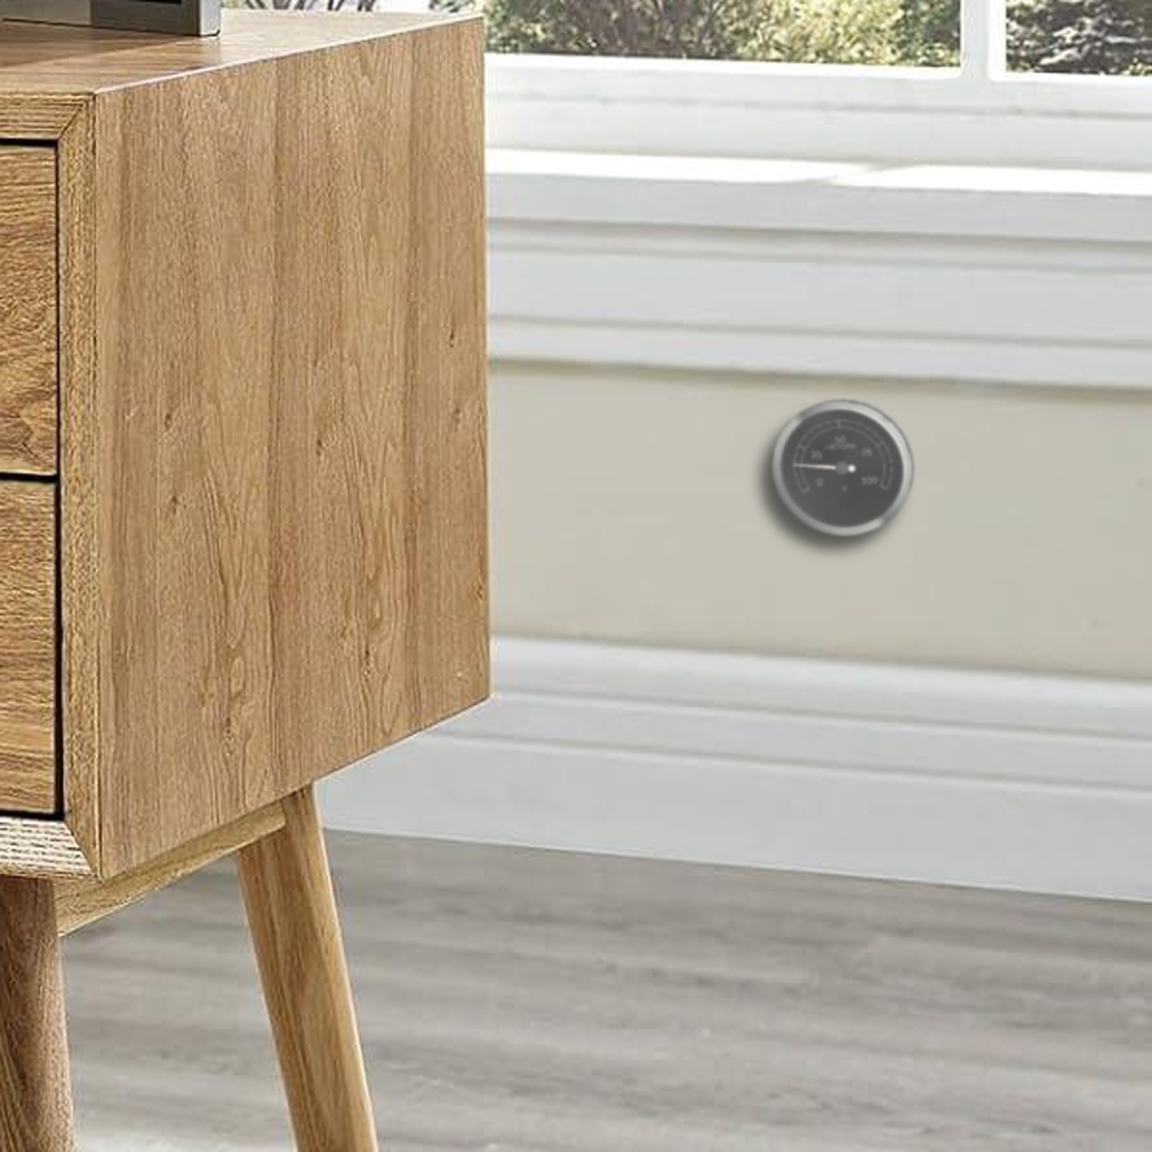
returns 15,V
